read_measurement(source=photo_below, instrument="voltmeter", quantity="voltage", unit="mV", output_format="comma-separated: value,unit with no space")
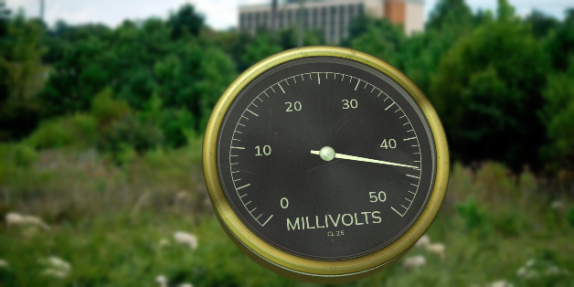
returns 44,mV
